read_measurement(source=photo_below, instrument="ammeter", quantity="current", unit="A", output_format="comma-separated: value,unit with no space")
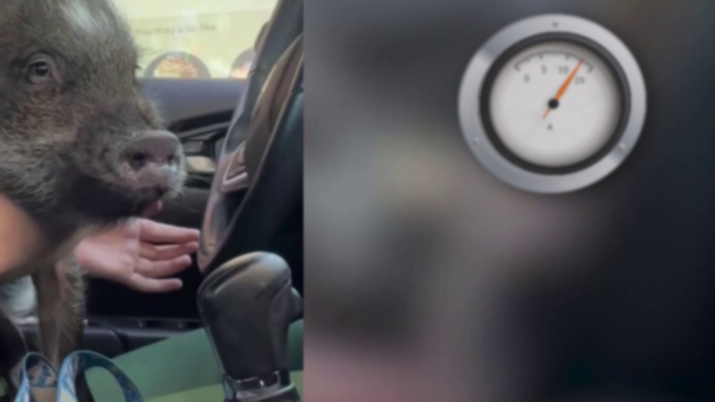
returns 12.5,A
